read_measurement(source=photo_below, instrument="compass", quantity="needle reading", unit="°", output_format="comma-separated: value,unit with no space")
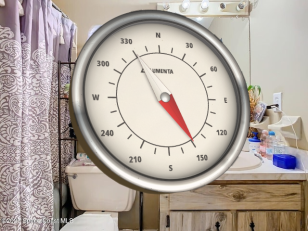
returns 150,°
